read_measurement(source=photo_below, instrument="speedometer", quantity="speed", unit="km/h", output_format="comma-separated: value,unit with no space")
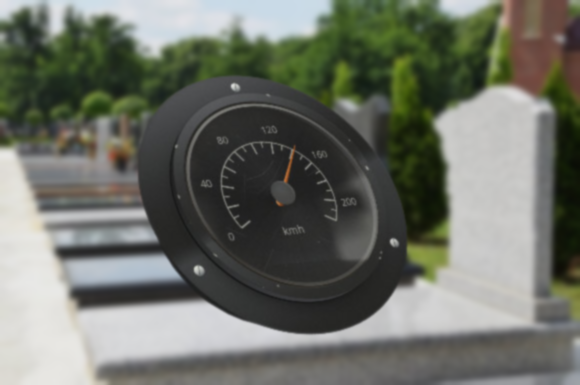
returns 140,km/h
